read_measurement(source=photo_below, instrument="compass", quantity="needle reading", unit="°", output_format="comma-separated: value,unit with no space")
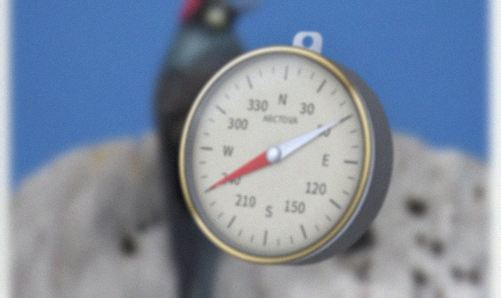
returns 240,°
